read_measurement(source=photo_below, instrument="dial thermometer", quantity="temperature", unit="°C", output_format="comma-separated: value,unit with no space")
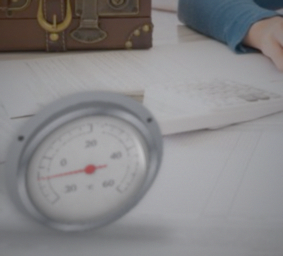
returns -8,°C
